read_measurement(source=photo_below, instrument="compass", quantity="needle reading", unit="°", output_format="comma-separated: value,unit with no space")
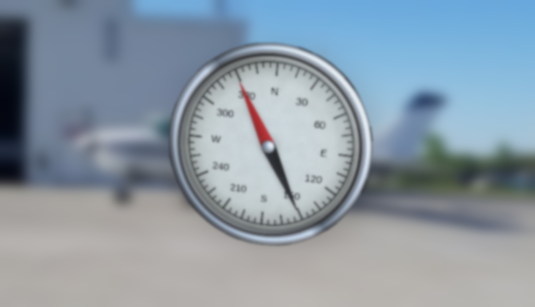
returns 330,°
